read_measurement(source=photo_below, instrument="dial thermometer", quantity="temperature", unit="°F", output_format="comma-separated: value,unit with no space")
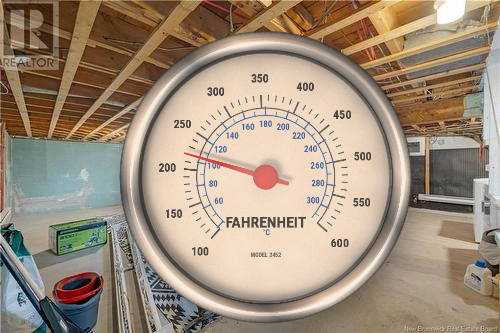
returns 220,°F
